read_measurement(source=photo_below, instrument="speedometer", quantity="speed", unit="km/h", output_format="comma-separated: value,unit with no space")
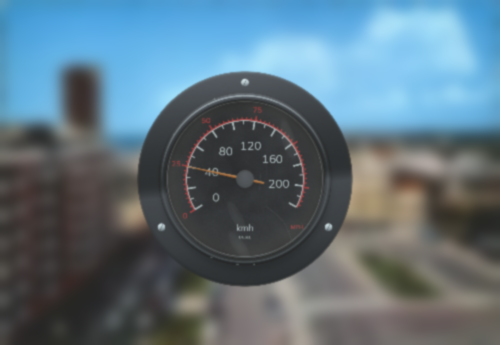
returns 40,km/h
